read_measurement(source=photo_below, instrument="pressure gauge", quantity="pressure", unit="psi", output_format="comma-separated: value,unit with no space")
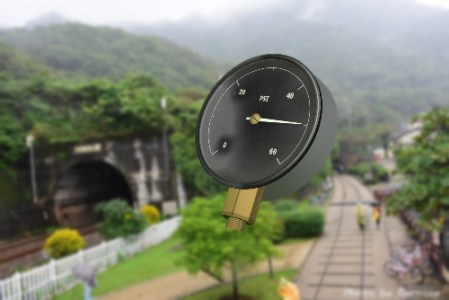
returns 50,psi
